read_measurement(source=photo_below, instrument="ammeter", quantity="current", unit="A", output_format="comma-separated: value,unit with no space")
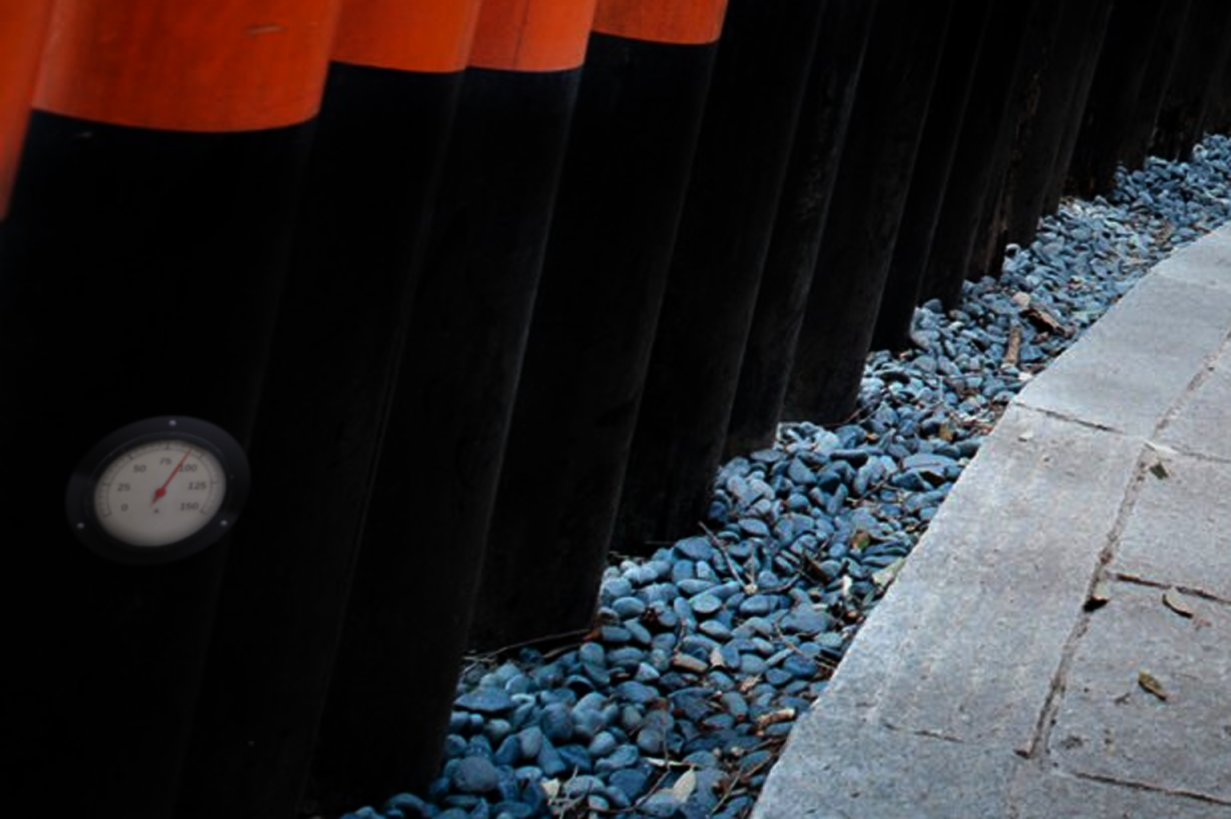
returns 90,A
